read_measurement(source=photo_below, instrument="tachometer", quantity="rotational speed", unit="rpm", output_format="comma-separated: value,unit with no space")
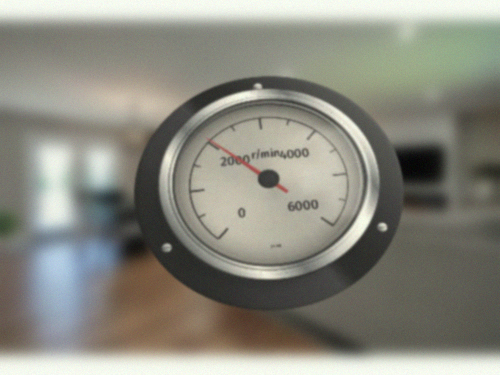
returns 2000,rpm
